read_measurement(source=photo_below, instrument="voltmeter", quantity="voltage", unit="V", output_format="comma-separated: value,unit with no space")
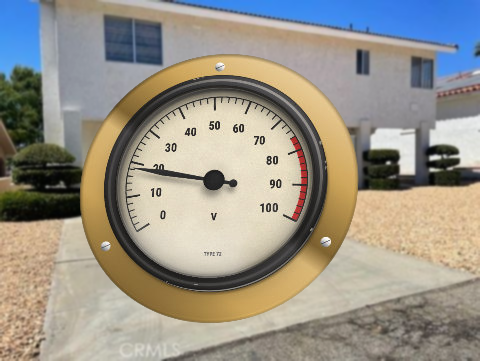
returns 18,V
